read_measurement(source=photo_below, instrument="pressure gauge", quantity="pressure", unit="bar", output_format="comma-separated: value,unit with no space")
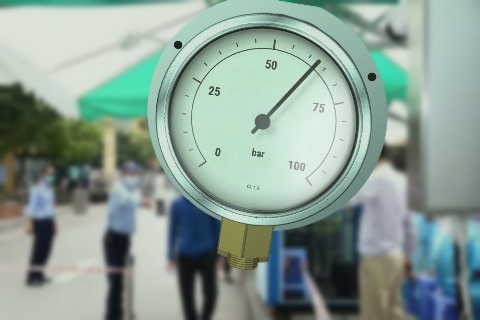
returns 62.5,bar
